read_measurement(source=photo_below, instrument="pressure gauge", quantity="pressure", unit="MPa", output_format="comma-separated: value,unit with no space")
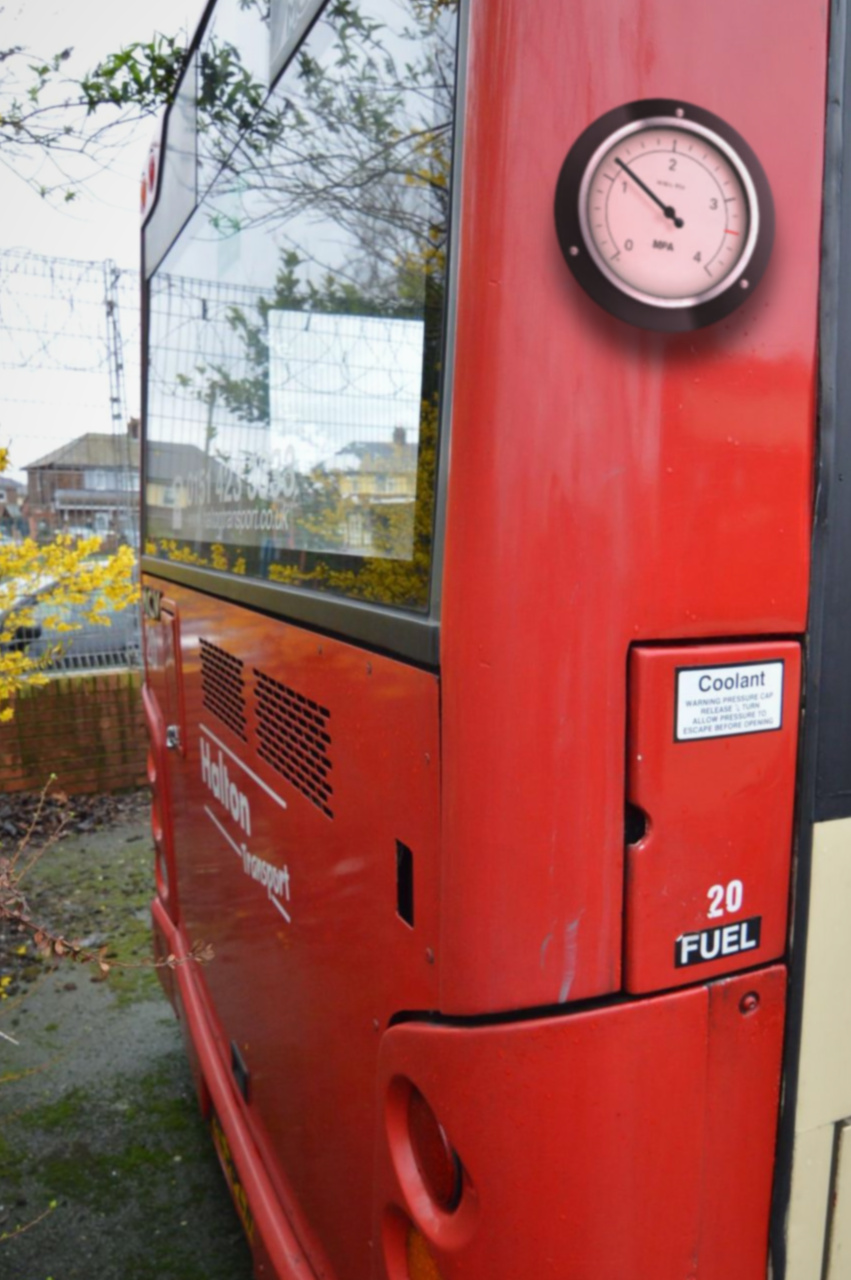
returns 1.2,MPa
